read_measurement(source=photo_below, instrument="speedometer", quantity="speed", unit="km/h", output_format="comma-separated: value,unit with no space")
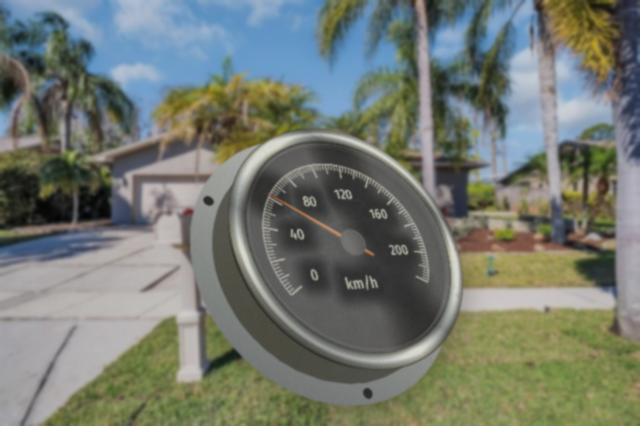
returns 60,km/h
